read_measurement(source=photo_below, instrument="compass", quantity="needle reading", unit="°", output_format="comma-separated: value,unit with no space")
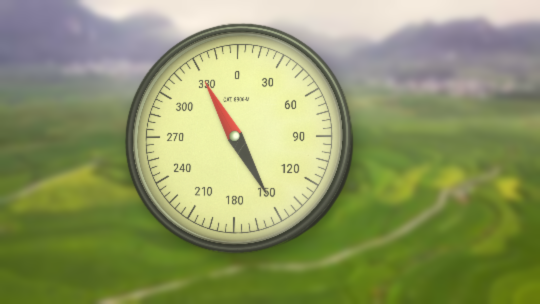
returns 330,°
